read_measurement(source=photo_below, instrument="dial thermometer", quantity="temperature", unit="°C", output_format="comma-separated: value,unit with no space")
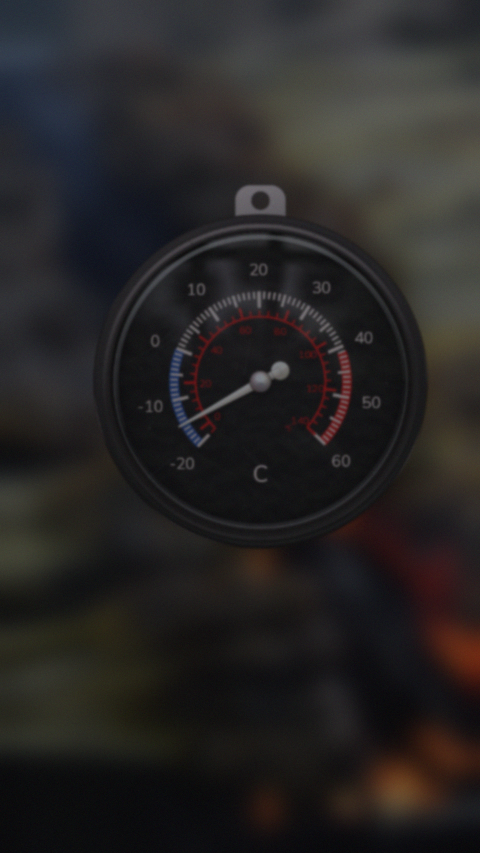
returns -15,°C
